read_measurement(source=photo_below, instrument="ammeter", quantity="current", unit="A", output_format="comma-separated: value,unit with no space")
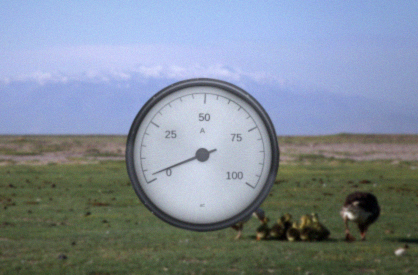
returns 2.5,A
